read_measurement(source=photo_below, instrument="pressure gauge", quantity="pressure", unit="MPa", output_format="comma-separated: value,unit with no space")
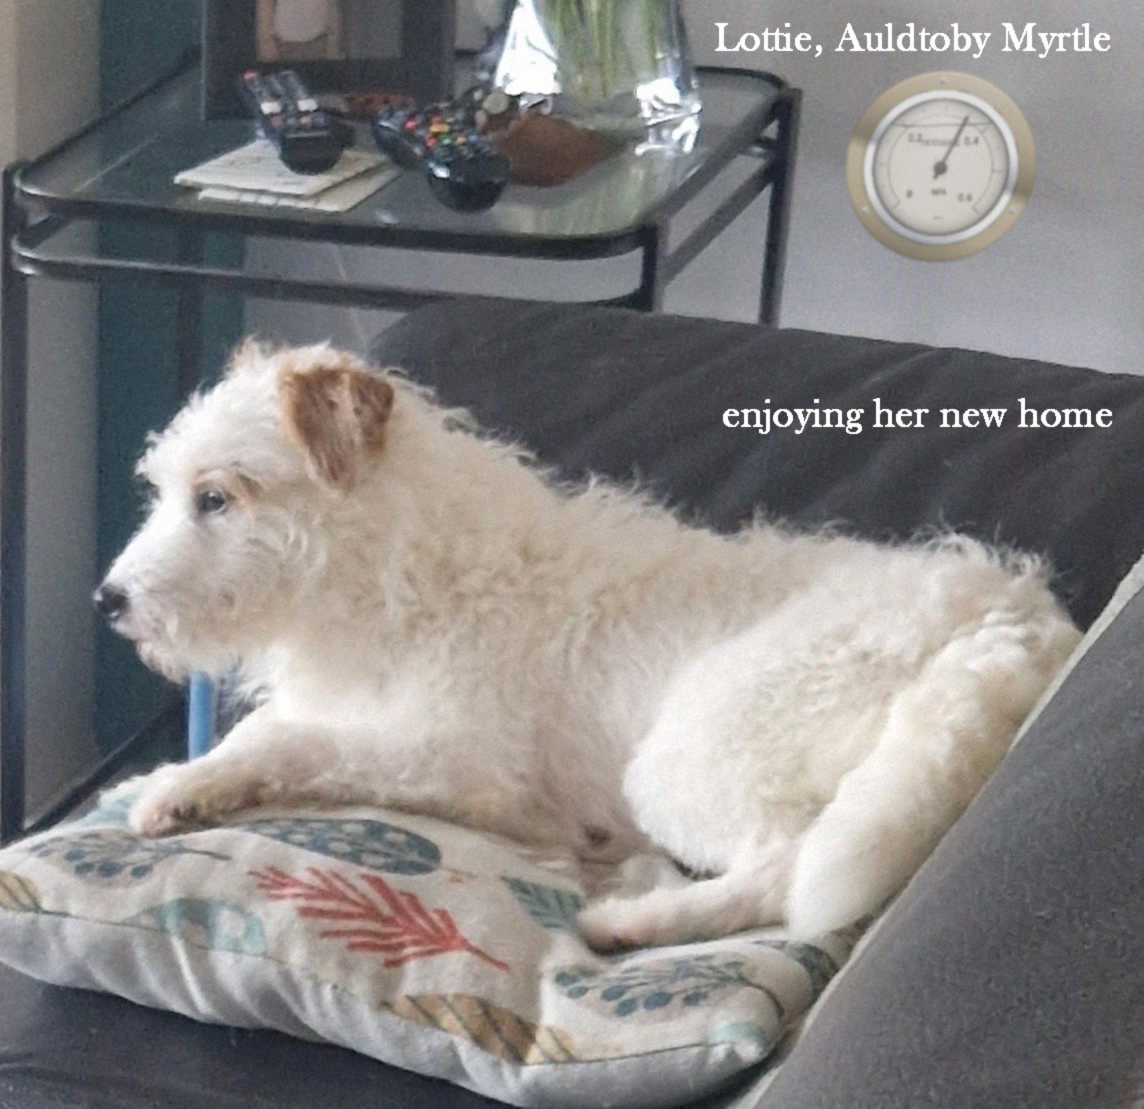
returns 0.35,MPa
